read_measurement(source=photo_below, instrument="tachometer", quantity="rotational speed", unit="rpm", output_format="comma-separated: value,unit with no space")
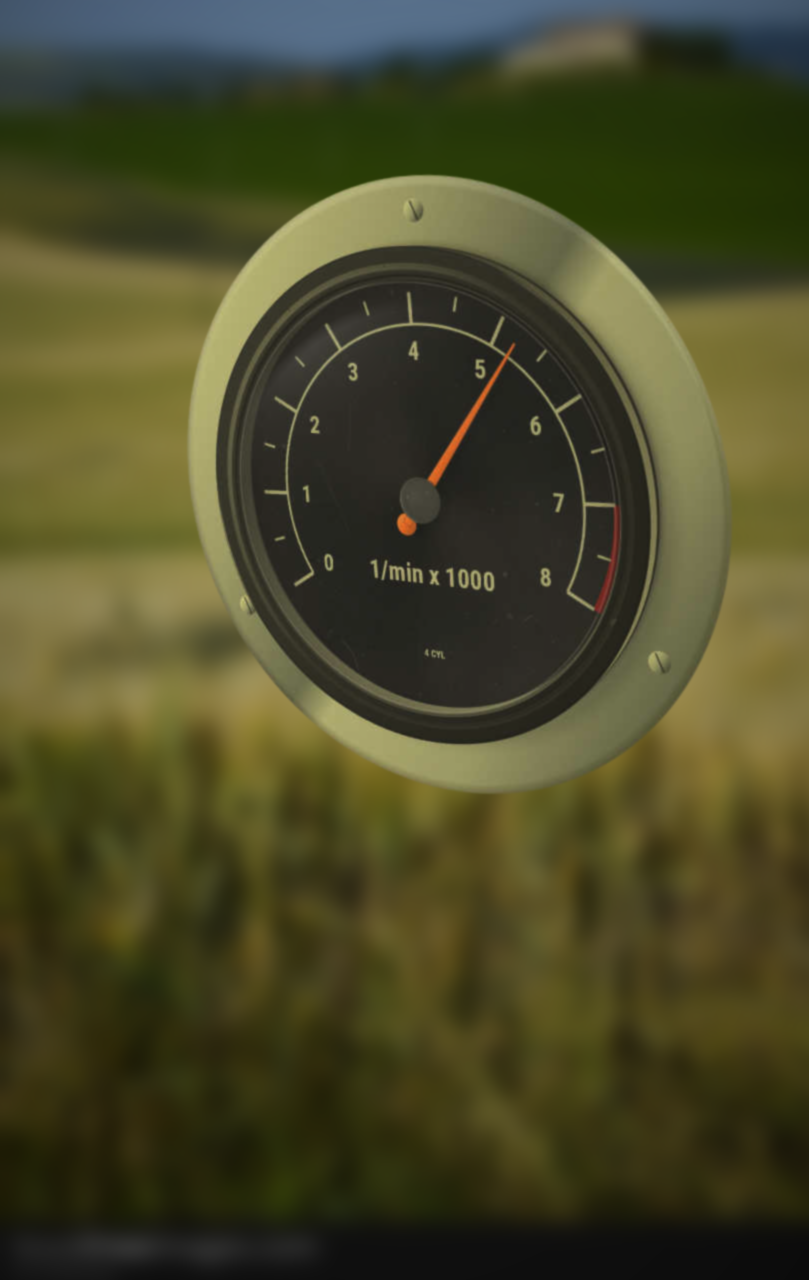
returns 5250,rpm
